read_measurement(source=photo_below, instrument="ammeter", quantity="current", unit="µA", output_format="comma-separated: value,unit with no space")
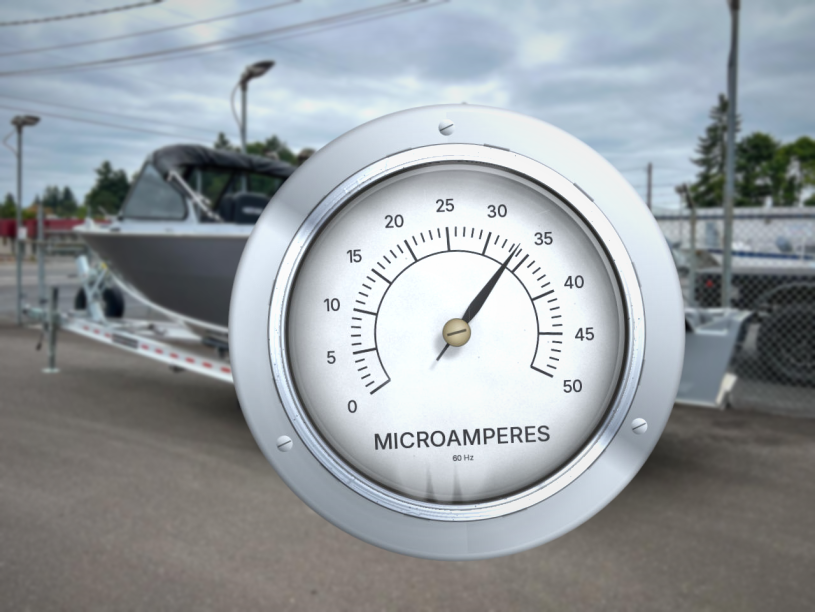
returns 33.5,µA
